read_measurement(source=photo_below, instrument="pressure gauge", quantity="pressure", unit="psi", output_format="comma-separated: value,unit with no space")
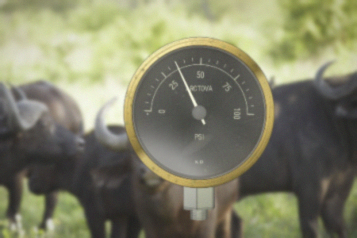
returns 35,psi
